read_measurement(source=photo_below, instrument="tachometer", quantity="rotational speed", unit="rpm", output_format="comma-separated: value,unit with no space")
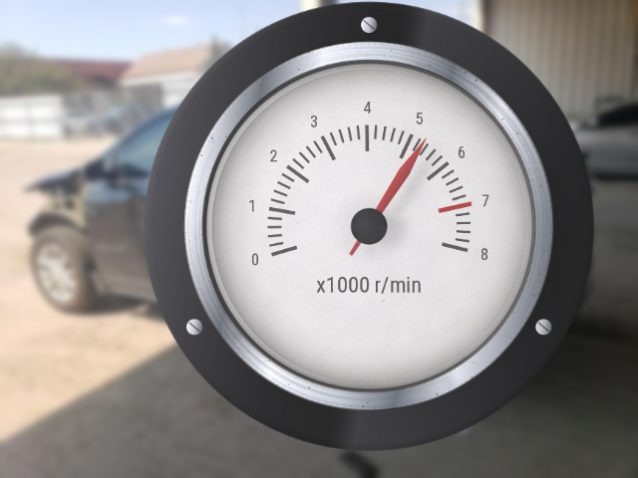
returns 5300,rpm
